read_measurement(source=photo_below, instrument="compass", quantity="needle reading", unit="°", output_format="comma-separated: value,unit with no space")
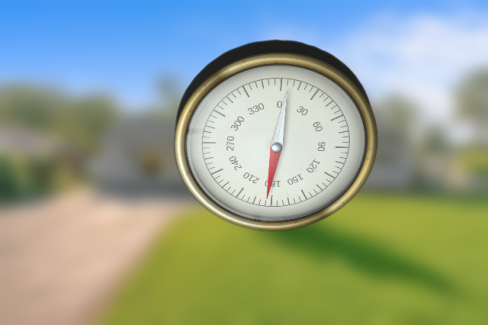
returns 185,°
